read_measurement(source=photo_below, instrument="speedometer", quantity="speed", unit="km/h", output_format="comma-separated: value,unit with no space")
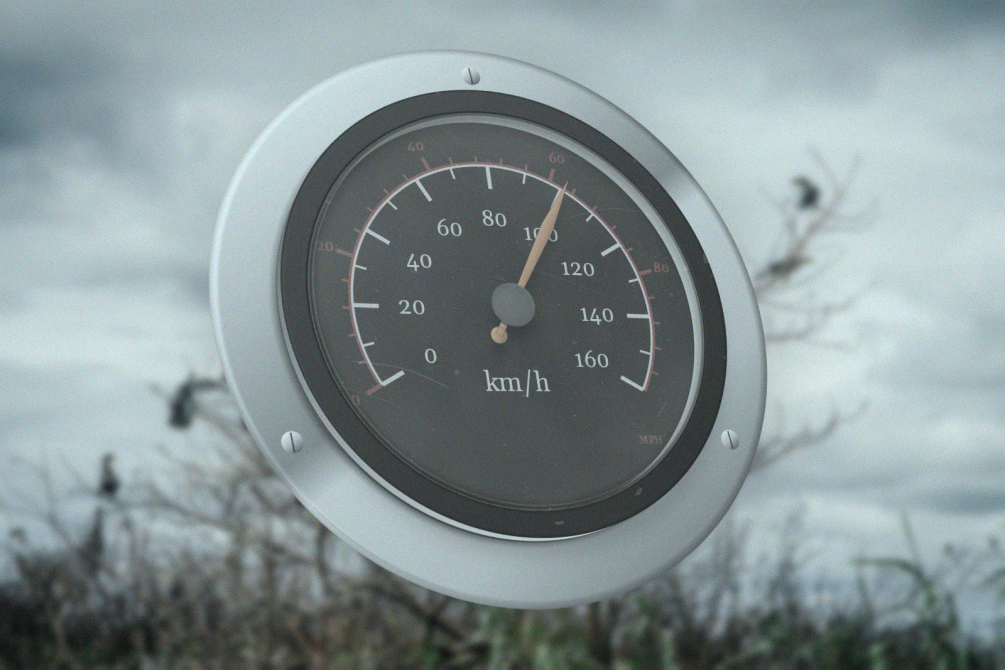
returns 100,km/h
